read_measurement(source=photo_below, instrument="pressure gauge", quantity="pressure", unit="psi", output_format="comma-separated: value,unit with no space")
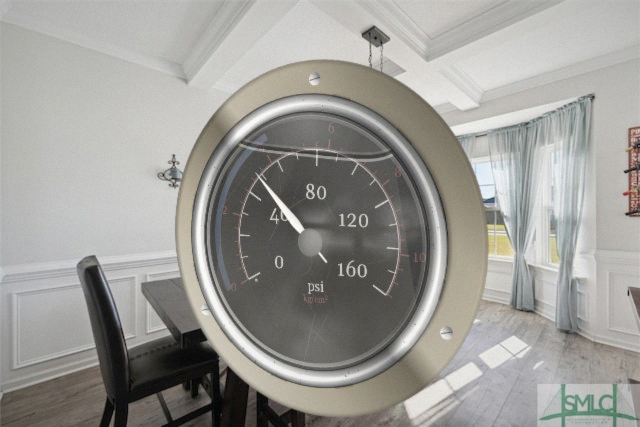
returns 50,psi
